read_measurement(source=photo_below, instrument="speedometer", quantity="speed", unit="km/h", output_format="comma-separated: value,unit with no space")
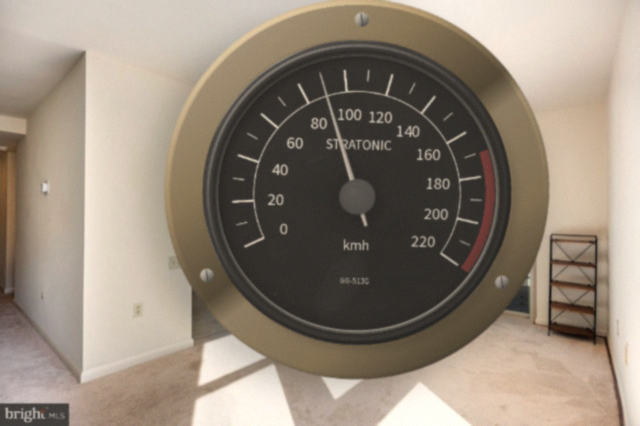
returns 90,km/h
